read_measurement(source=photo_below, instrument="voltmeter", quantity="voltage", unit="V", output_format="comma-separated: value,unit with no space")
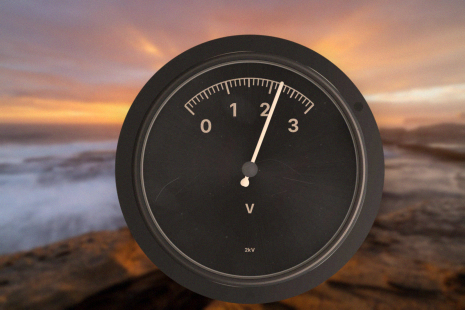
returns 2.2,V
